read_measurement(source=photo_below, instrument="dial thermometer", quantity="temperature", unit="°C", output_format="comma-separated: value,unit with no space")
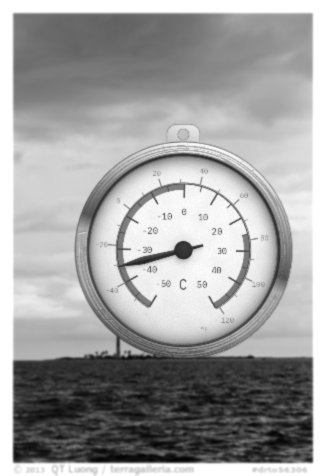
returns -35,°C
